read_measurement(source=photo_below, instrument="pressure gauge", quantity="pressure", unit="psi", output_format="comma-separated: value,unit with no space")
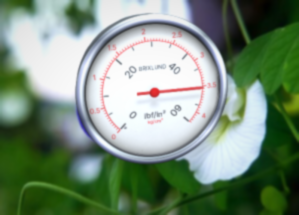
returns 50,psi
